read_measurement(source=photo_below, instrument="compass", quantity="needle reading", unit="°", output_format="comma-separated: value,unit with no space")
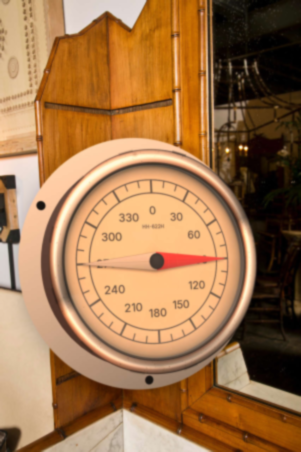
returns 90,°
